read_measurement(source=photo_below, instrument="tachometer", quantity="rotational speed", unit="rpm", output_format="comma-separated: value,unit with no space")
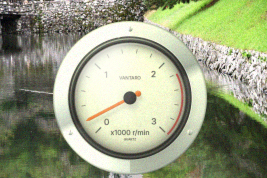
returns 200,rpm
